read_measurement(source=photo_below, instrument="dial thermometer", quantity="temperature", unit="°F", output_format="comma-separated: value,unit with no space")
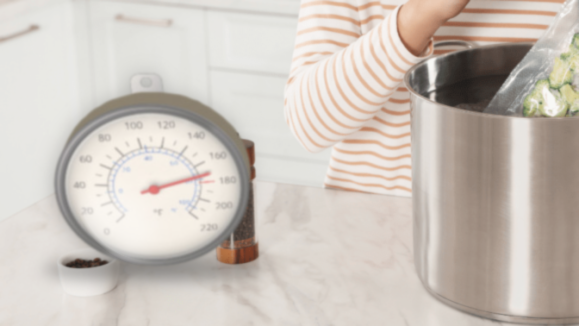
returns 170,°F
